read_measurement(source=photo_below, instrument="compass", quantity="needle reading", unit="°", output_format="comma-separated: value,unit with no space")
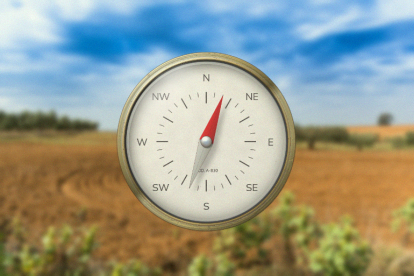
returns 20,°
